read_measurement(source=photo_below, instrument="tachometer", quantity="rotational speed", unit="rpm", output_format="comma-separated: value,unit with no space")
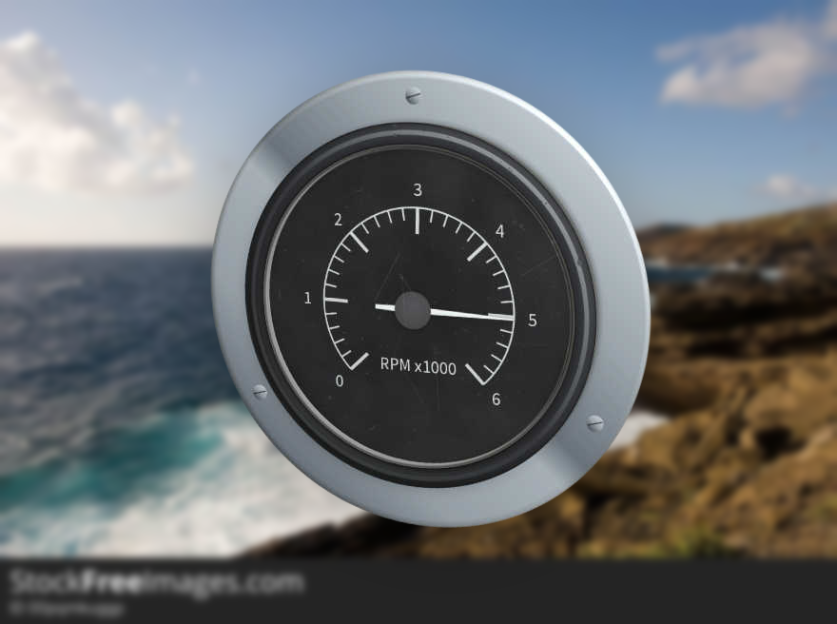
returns 5000,rpm
